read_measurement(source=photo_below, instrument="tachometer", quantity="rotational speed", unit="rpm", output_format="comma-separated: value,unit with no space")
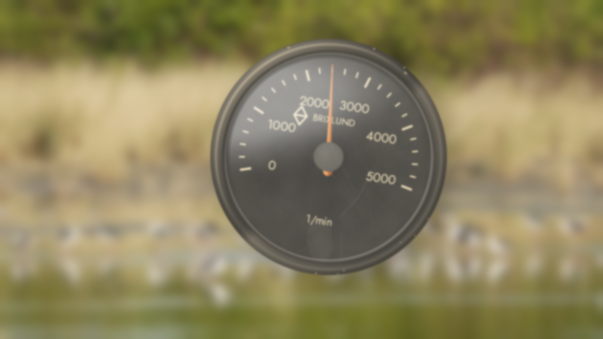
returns 2400,rpm
